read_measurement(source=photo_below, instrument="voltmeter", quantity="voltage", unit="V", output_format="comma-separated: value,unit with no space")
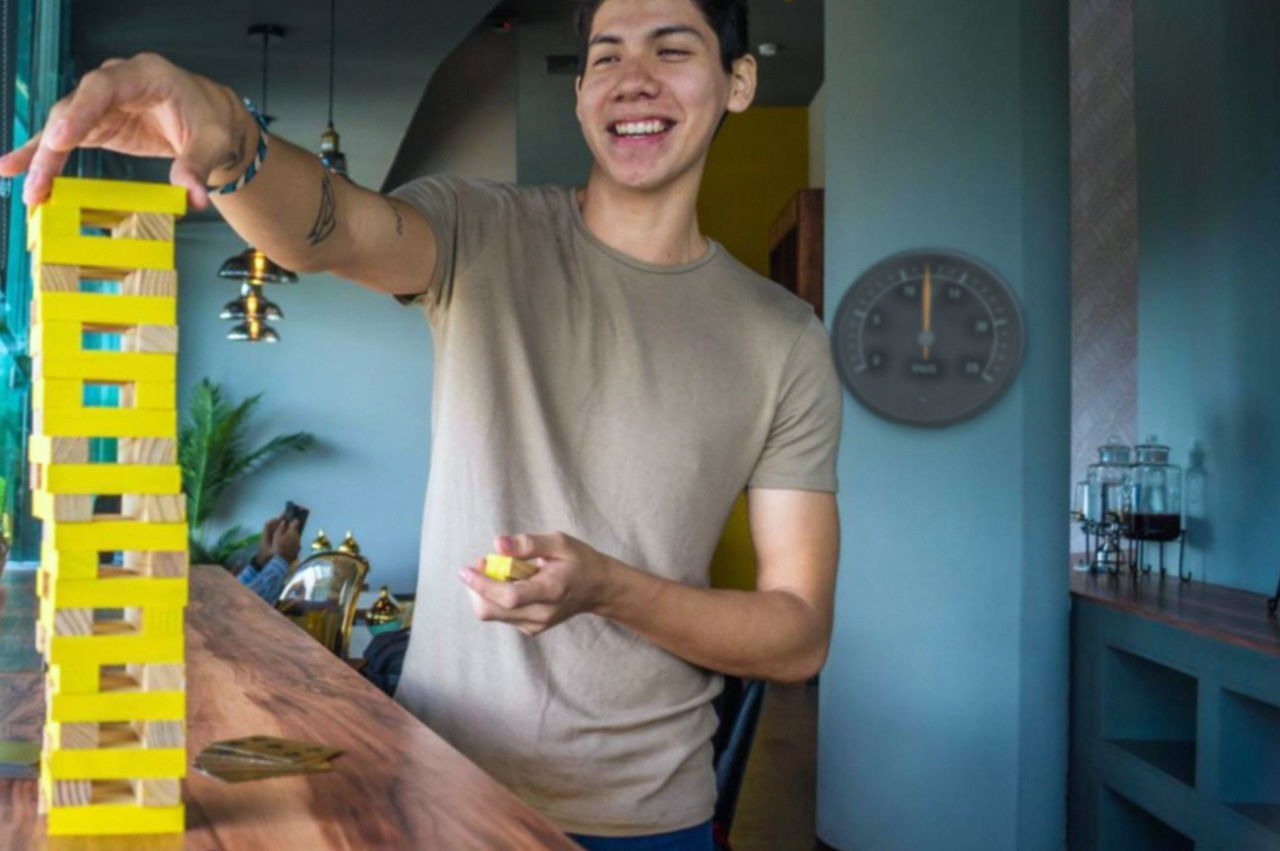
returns 12,V
